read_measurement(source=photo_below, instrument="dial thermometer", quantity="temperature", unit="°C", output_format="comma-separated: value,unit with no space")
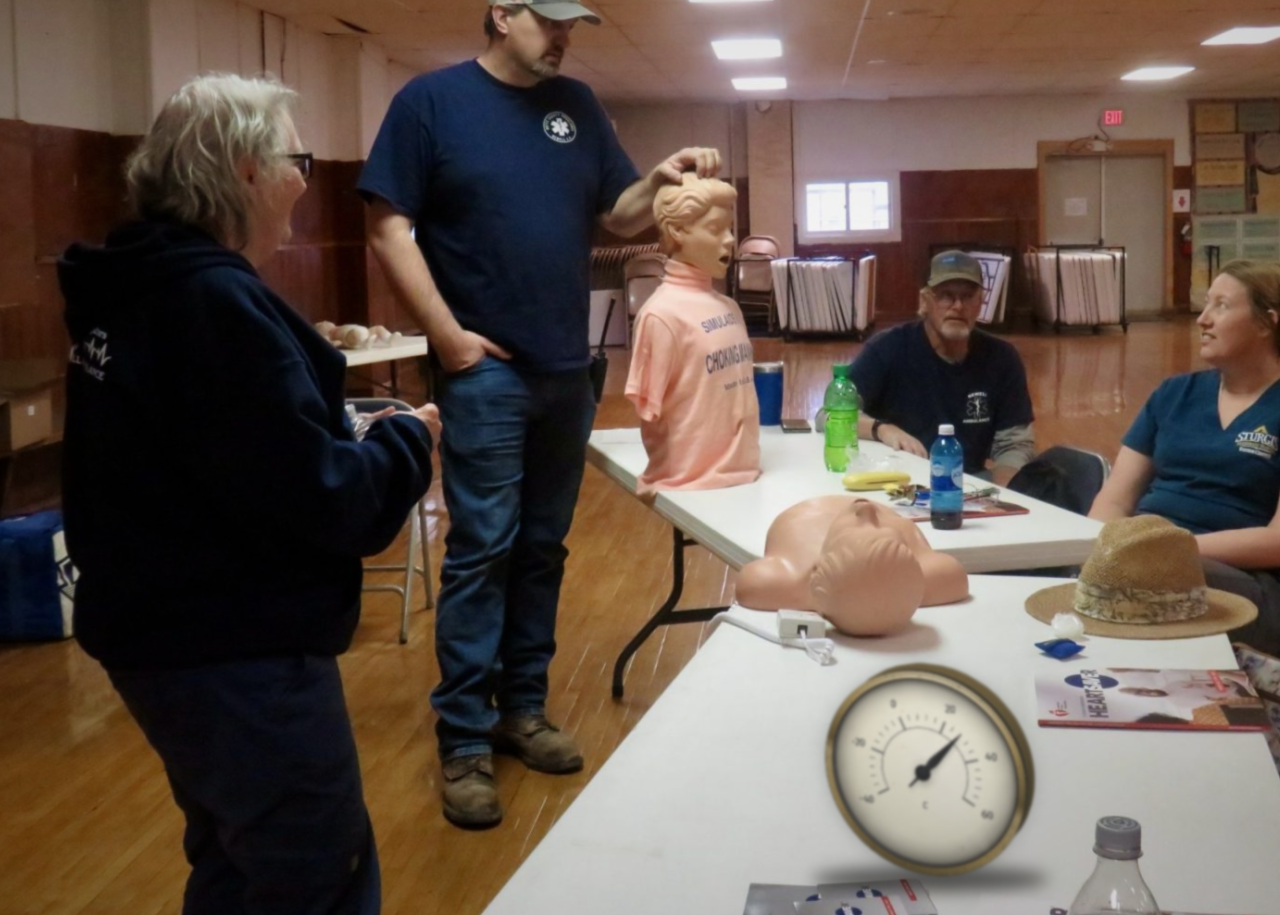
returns 28,°C
